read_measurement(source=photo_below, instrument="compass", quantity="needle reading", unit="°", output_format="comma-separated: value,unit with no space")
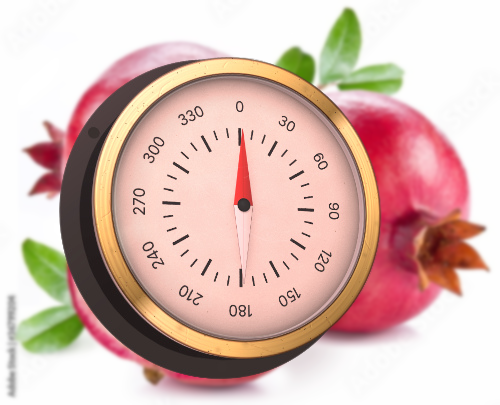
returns 0,°
